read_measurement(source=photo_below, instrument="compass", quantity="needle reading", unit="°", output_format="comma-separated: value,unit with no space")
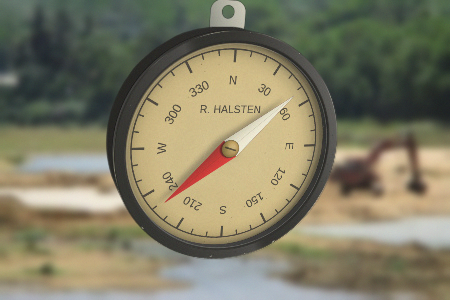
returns 230,°
